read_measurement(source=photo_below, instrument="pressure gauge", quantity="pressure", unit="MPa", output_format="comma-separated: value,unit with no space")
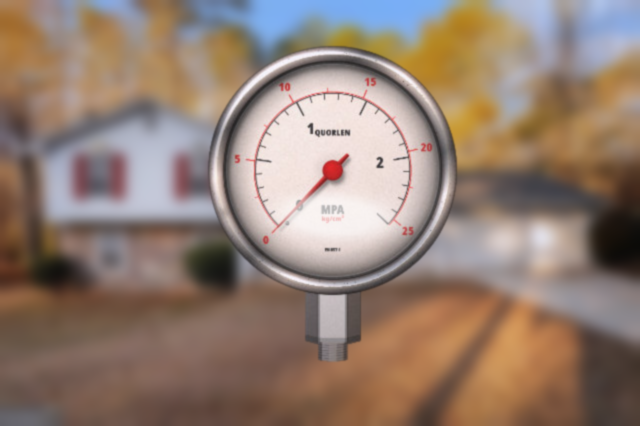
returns 0,MPa
